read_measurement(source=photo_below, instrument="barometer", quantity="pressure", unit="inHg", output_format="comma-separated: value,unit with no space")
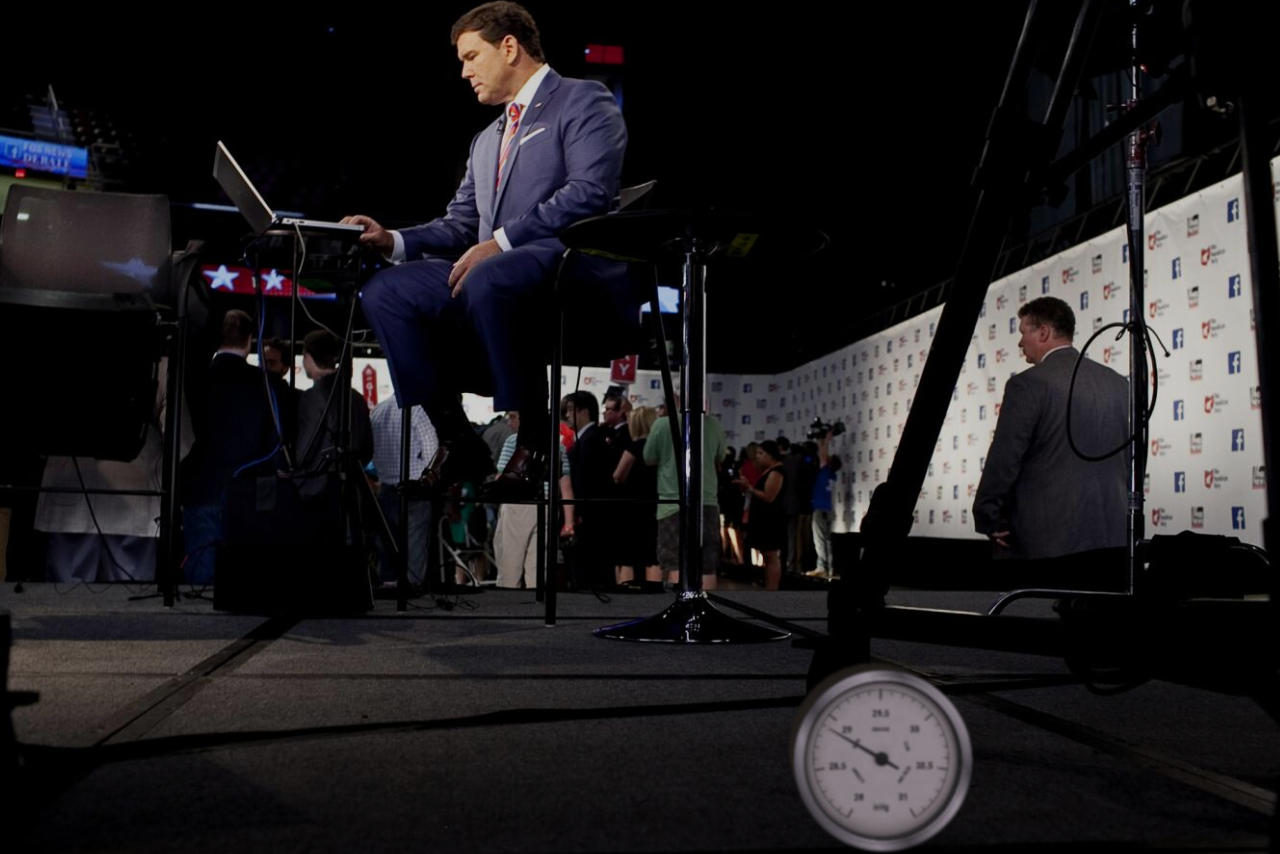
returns 28.9,inHg
